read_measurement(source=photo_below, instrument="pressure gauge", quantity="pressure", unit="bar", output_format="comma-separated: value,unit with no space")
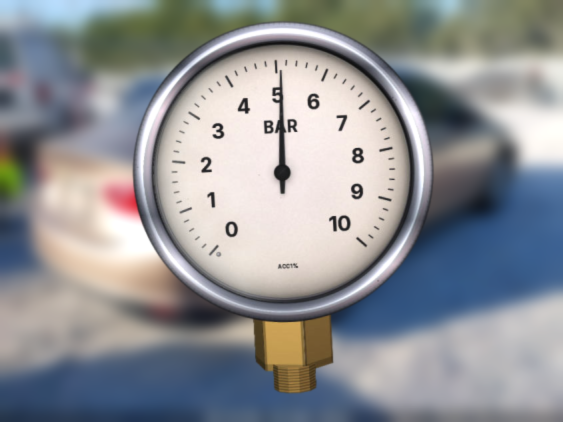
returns 5.1,bar
